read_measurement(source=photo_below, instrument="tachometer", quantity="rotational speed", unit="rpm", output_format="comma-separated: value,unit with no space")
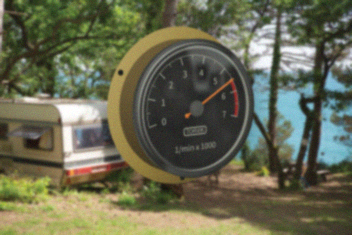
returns 5500,rpm
